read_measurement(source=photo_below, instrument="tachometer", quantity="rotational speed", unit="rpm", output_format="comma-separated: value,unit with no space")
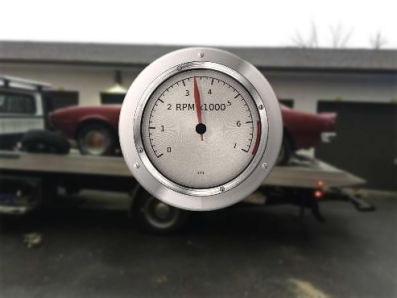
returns 3400,rpm
